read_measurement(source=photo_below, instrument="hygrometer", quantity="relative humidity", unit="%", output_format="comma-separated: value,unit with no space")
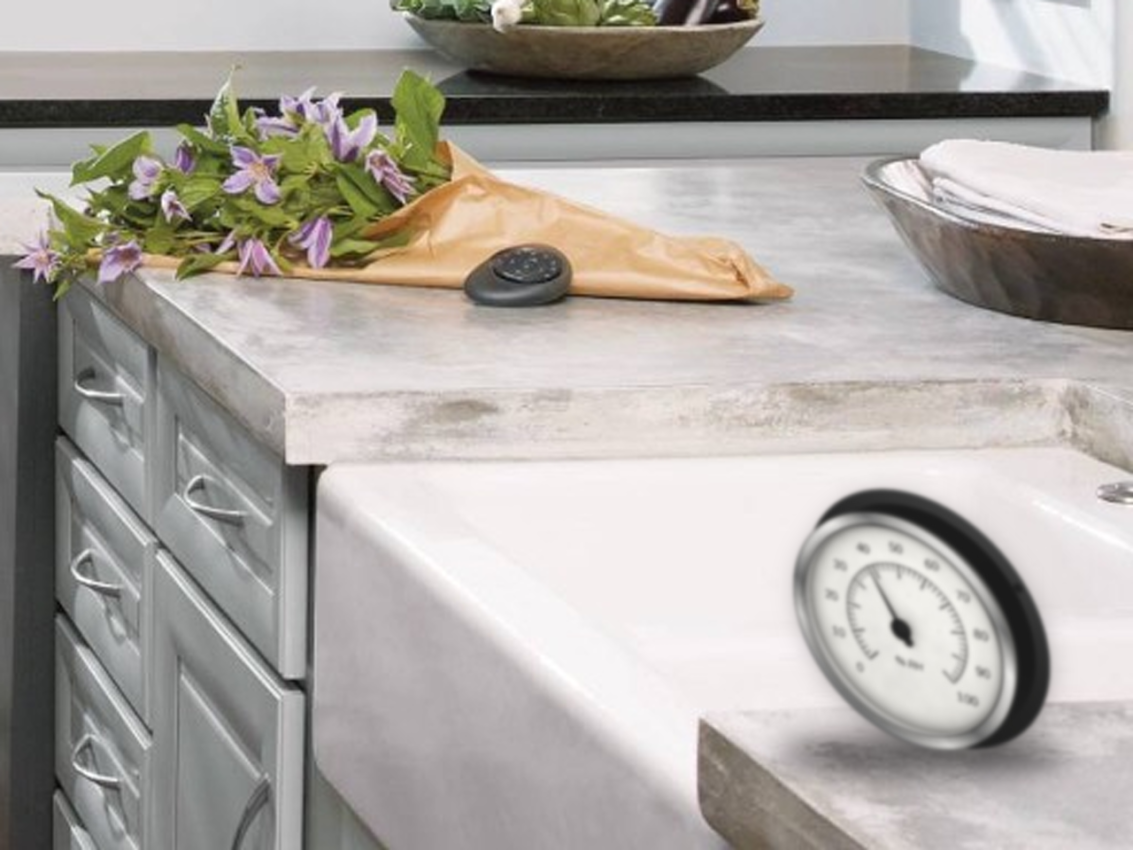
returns 40,%
